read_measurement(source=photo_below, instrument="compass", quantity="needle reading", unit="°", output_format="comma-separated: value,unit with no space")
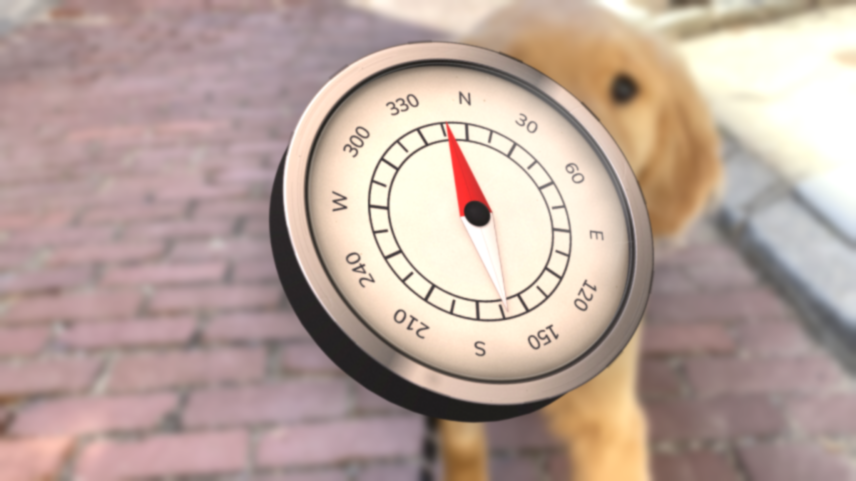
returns 345,°
